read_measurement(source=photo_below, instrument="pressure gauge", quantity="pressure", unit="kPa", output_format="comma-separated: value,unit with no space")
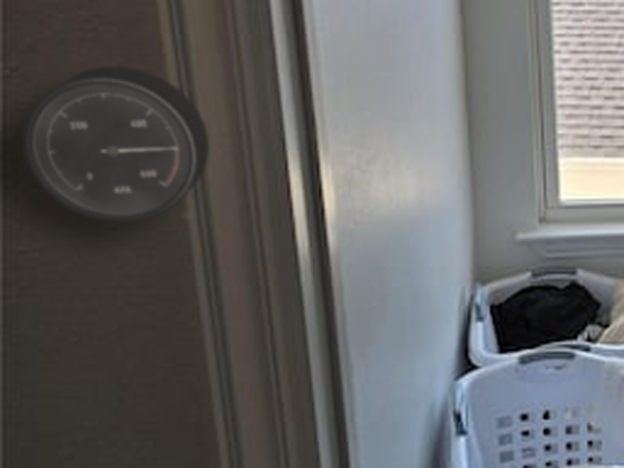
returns 500,kPa
